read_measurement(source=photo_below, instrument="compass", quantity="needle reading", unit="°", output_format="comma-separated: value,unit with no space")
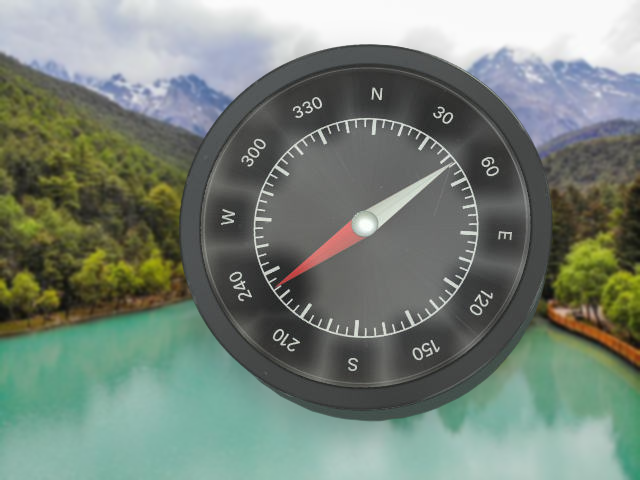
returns 230,°
